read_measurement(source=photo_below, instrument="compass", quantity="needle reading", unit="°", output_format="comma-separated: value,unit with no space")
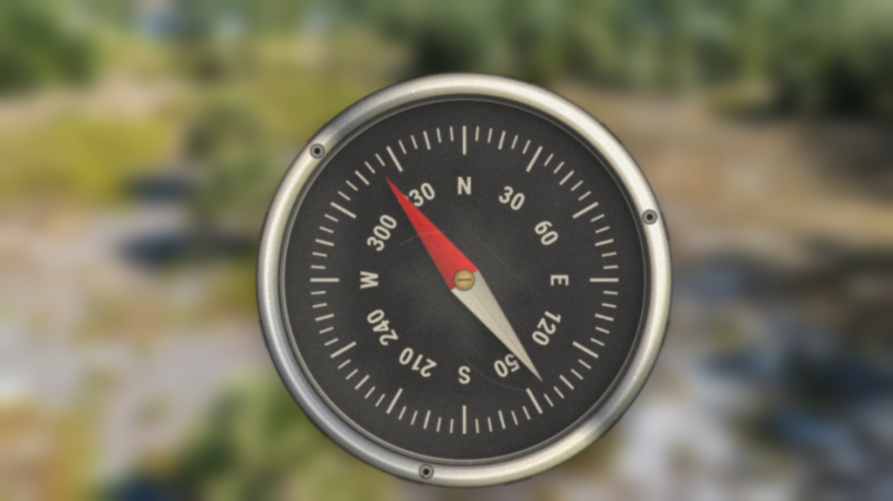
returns 322.5,°
